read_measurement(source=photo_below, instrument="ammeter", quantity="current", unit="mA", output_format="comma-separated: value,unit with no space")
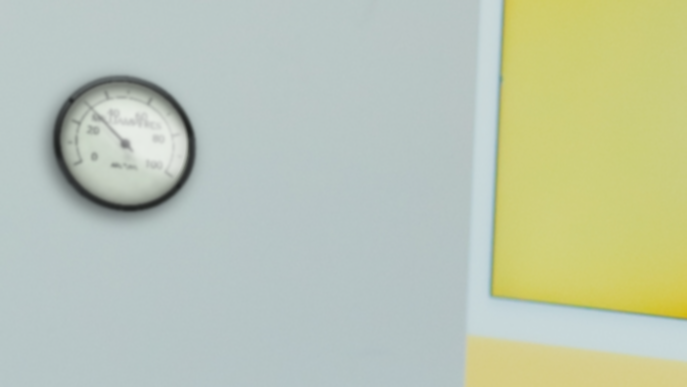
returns 30,mA
